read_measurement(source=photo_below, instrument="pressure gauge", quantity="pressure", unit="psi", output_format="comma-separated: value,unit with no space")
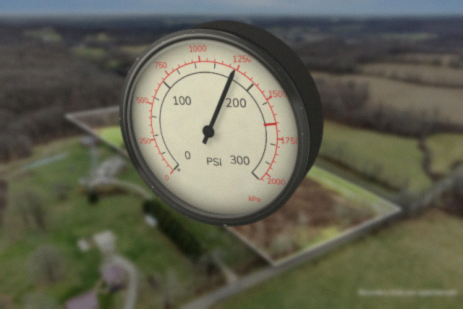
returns 180,psi
